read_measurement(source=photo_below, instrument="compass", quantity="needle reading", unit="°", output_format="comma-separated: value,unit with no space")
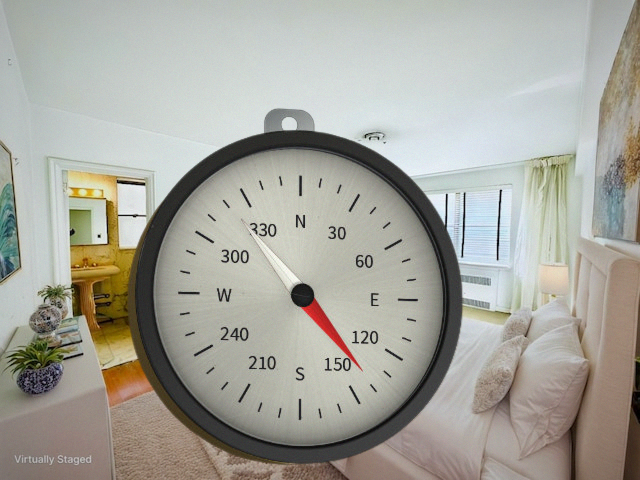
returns 140,°
